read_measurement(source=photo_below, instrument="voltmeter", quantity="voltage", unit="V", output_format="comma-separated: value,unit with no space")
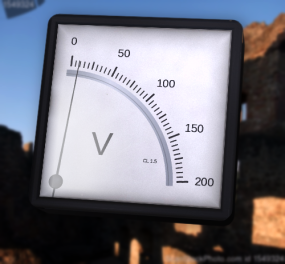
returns 10,V
